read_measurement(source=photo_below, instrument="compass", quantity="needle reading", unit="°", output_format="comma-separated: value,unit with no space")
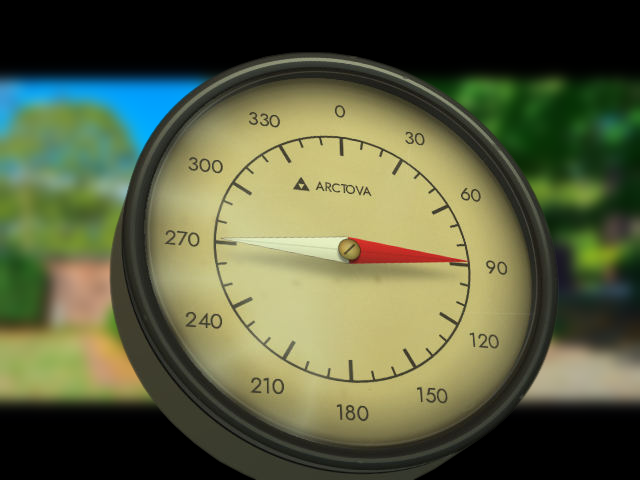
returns 90,°
